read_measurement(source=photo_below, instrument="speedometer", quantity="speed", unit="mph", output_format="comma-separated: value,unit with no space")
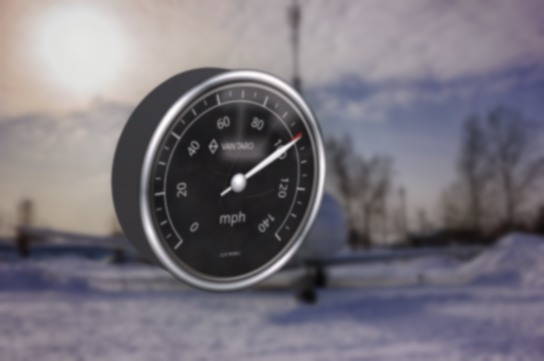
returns 100,mph
